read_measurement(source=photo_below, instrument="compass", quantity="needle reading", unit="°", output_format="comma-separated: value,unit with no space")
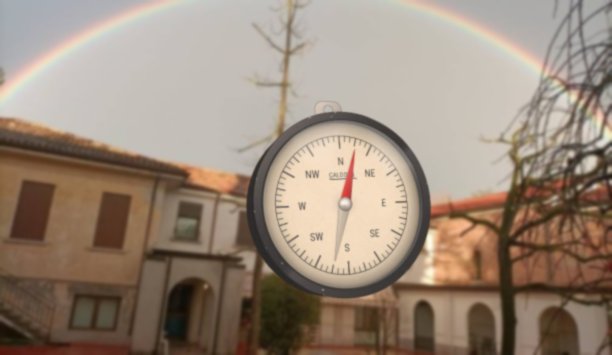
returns 15,°
